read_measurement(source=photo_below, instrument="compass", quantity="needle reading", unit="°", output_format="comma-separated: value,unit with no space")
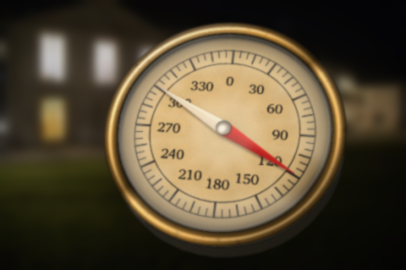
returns 120,°
